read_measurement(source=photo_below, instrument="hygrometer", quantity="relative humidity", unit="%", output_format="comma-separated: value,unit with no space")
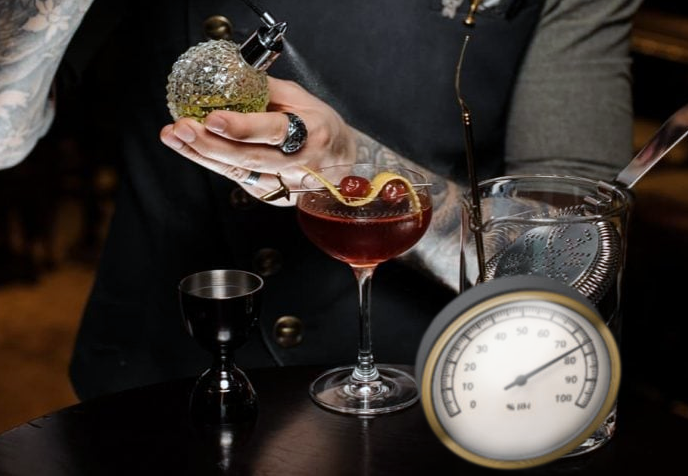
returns 75,%
